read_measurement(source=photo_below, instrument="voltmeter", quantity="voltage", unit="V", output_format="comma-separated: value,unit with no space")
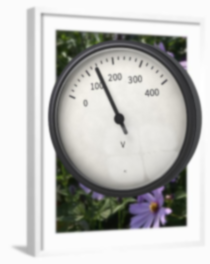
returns 140,V
